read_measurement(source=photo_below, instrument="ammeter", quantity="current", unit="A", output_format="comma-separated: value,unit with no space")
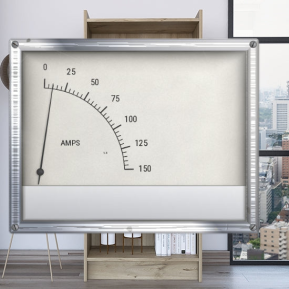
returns 10,A
